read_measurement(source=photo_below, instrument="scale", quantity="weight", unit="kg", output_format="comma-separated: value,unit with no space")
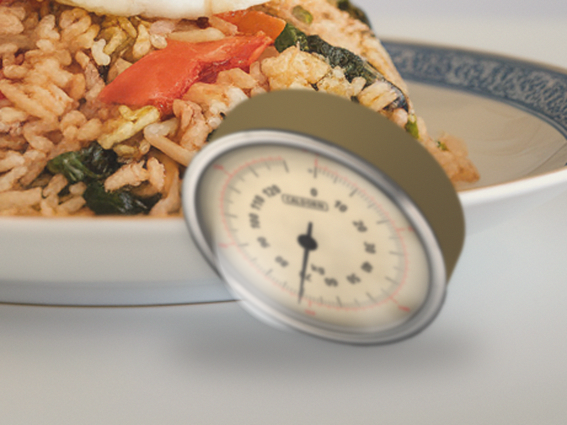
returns 70,kg
